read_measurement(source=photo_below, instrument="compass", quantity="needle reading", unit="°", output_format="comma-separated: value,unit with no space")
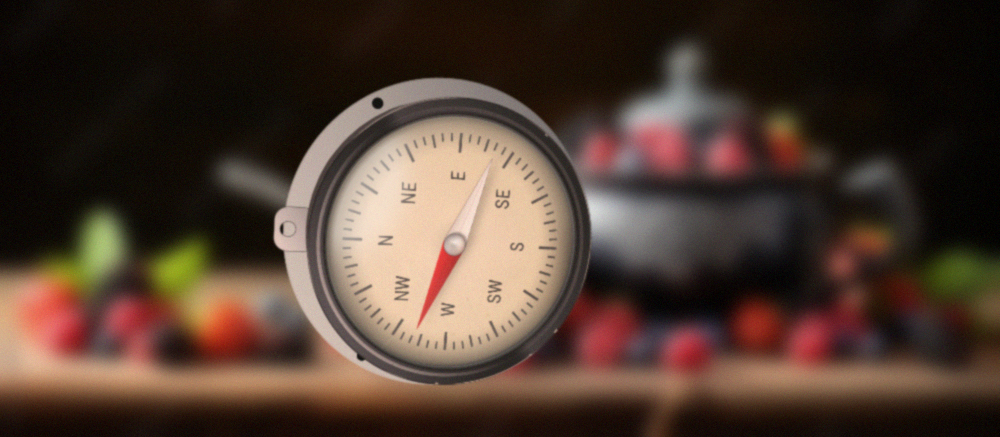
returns 290,°
